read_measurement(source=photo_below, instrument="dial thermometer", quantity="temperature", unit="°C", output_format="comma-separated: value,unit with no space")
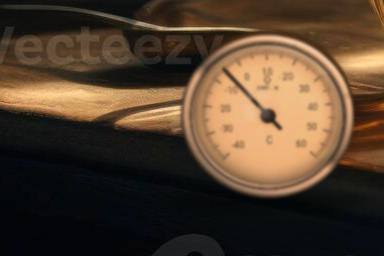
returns -5,°C
